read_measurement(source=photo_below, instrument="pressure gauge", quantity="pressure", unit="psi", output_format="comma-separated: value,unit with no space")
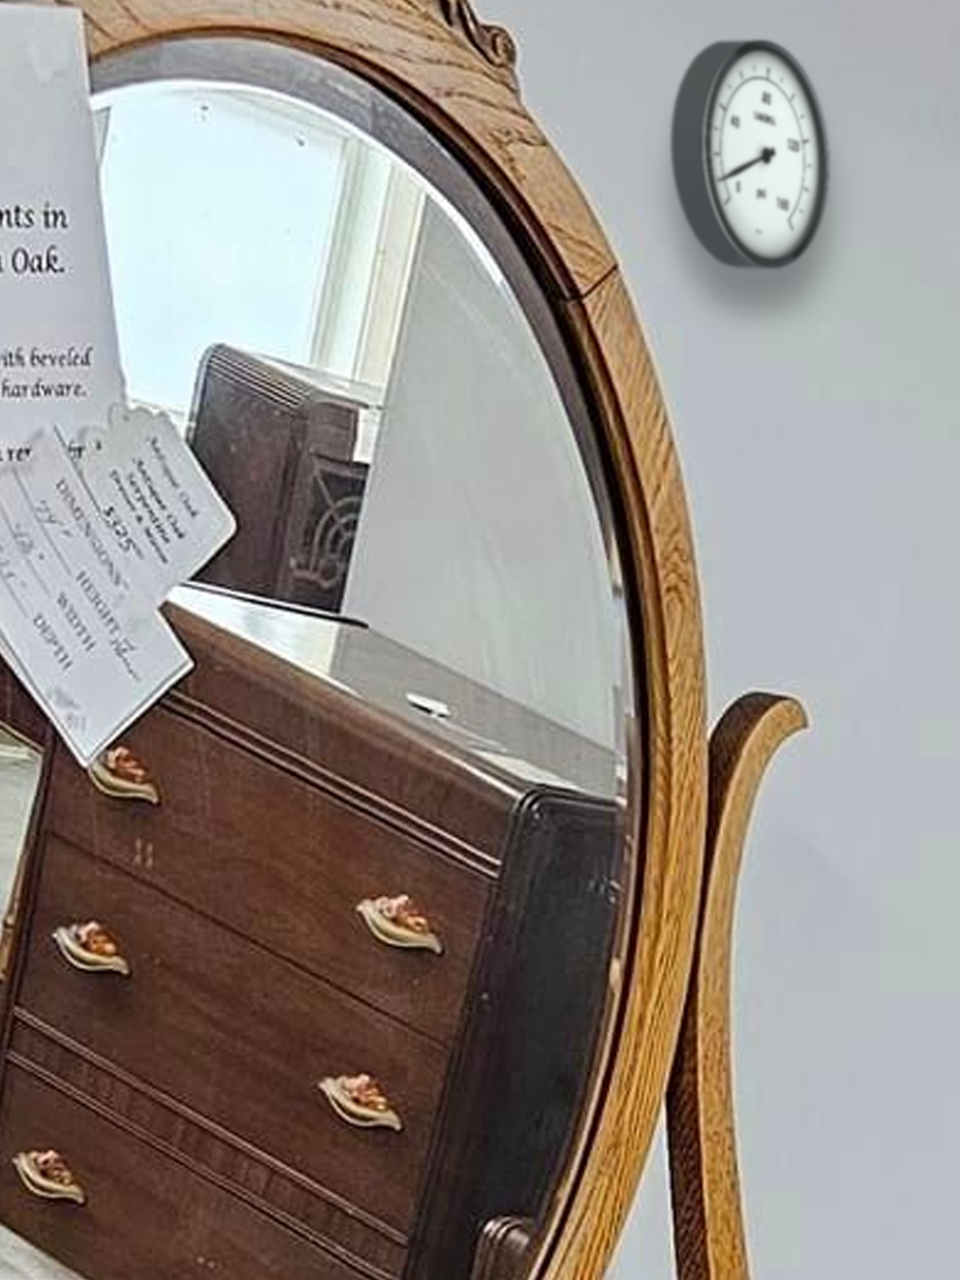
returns 10,psi
